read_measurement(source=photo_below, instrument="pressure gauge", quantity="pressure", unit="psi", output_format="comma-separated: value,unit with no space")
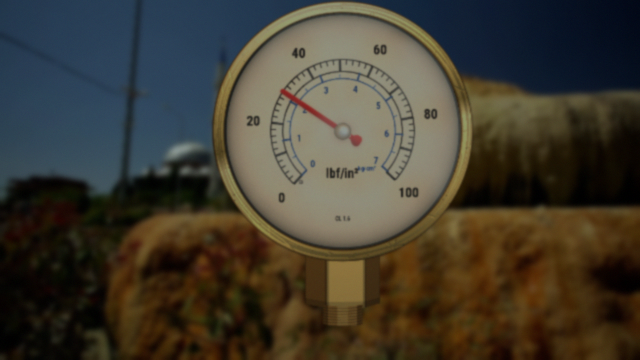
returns 30,psi
